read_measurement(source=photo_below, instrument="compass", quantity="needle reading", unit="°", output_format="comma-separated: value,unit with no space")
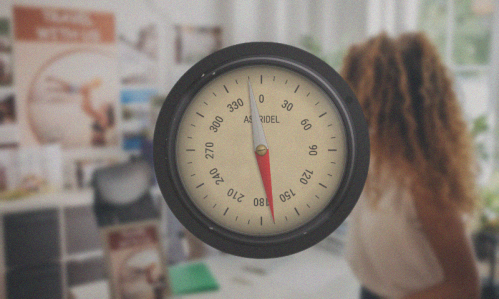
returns 170,°
